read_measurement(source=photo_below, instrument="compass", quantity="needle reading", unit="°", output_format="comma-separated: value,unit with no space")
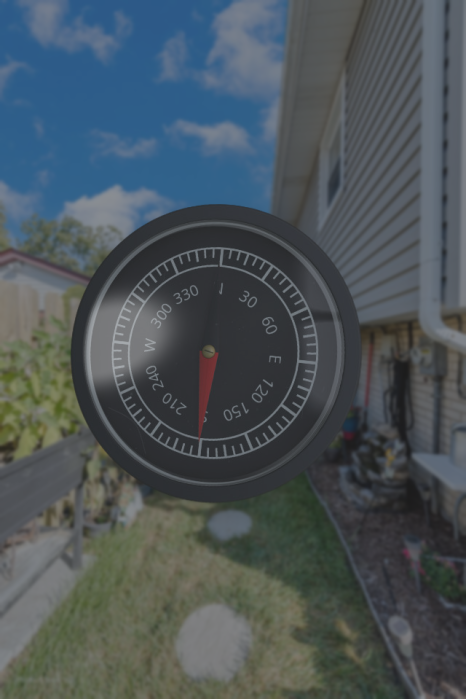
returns 180,°
